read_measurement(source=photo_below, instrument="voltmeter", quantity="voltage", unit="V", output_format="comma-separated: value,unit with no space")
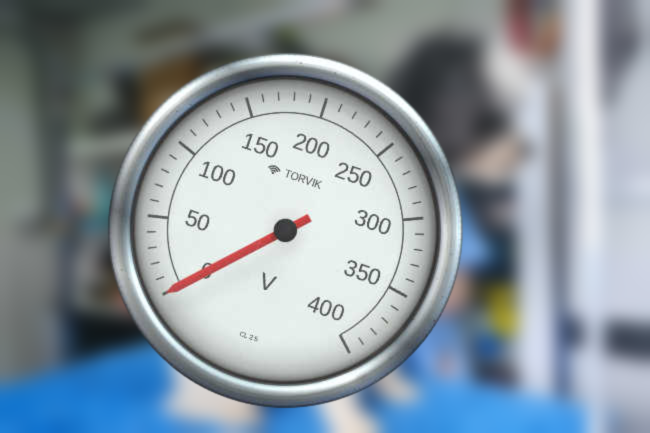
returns 0,V
